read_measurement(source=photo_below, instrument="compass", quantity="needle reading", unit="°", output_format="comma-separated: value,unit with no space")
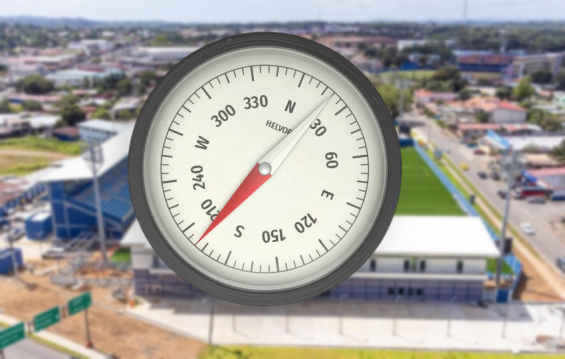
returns 200,°
